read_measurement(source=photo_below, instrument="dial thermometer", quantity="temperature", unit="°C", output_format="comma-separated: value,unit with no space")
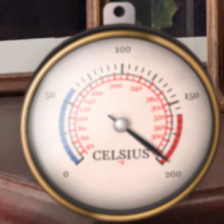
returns 195,°C
